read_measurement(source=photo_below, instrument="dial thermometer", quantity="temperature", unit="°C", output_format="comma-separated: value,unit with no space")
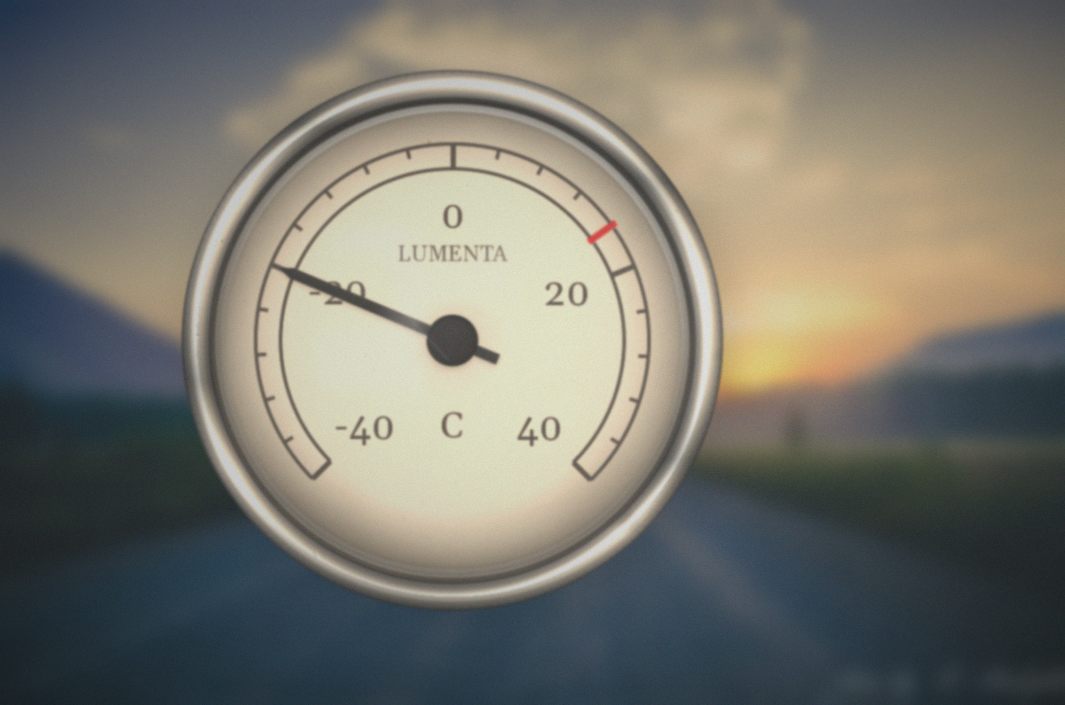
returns -20,°C
